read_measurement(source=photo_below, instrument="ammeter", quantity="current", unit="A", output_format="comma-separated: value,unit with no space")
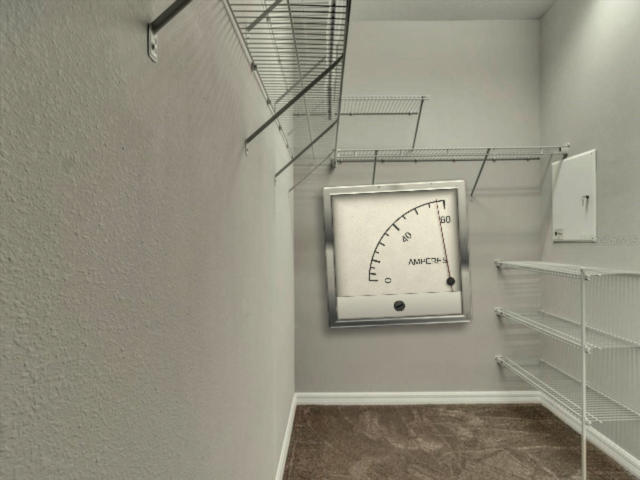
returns 57.5,A
